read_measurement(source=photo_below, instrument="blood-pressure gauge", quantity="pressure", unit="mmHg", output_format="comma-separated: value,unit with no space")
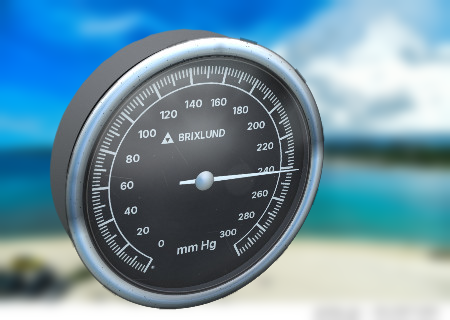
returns 240,mmHg
